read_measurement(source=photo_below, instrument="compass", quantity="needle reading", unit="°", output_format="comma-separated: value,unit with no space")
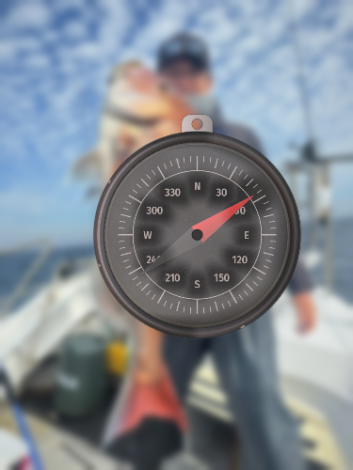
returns 55,°
